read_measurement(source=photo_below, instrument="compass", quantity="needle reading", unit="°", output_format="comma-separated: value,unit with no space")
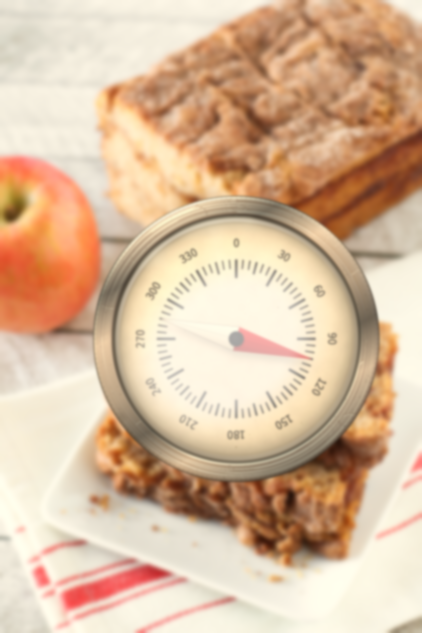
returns 105,°
